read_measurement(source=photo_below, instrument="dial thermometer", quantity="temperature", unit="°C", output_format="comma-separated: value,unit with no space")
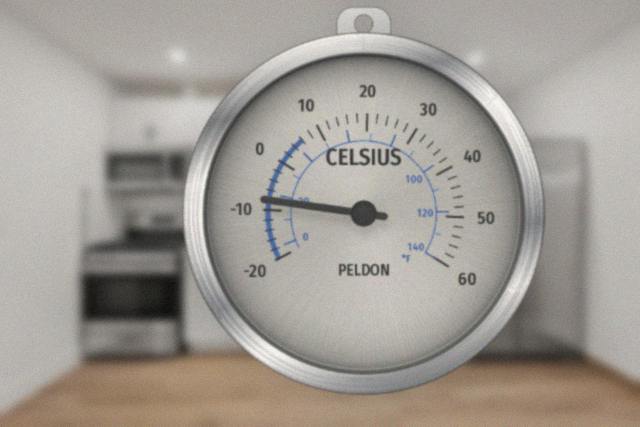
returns -8,°C
